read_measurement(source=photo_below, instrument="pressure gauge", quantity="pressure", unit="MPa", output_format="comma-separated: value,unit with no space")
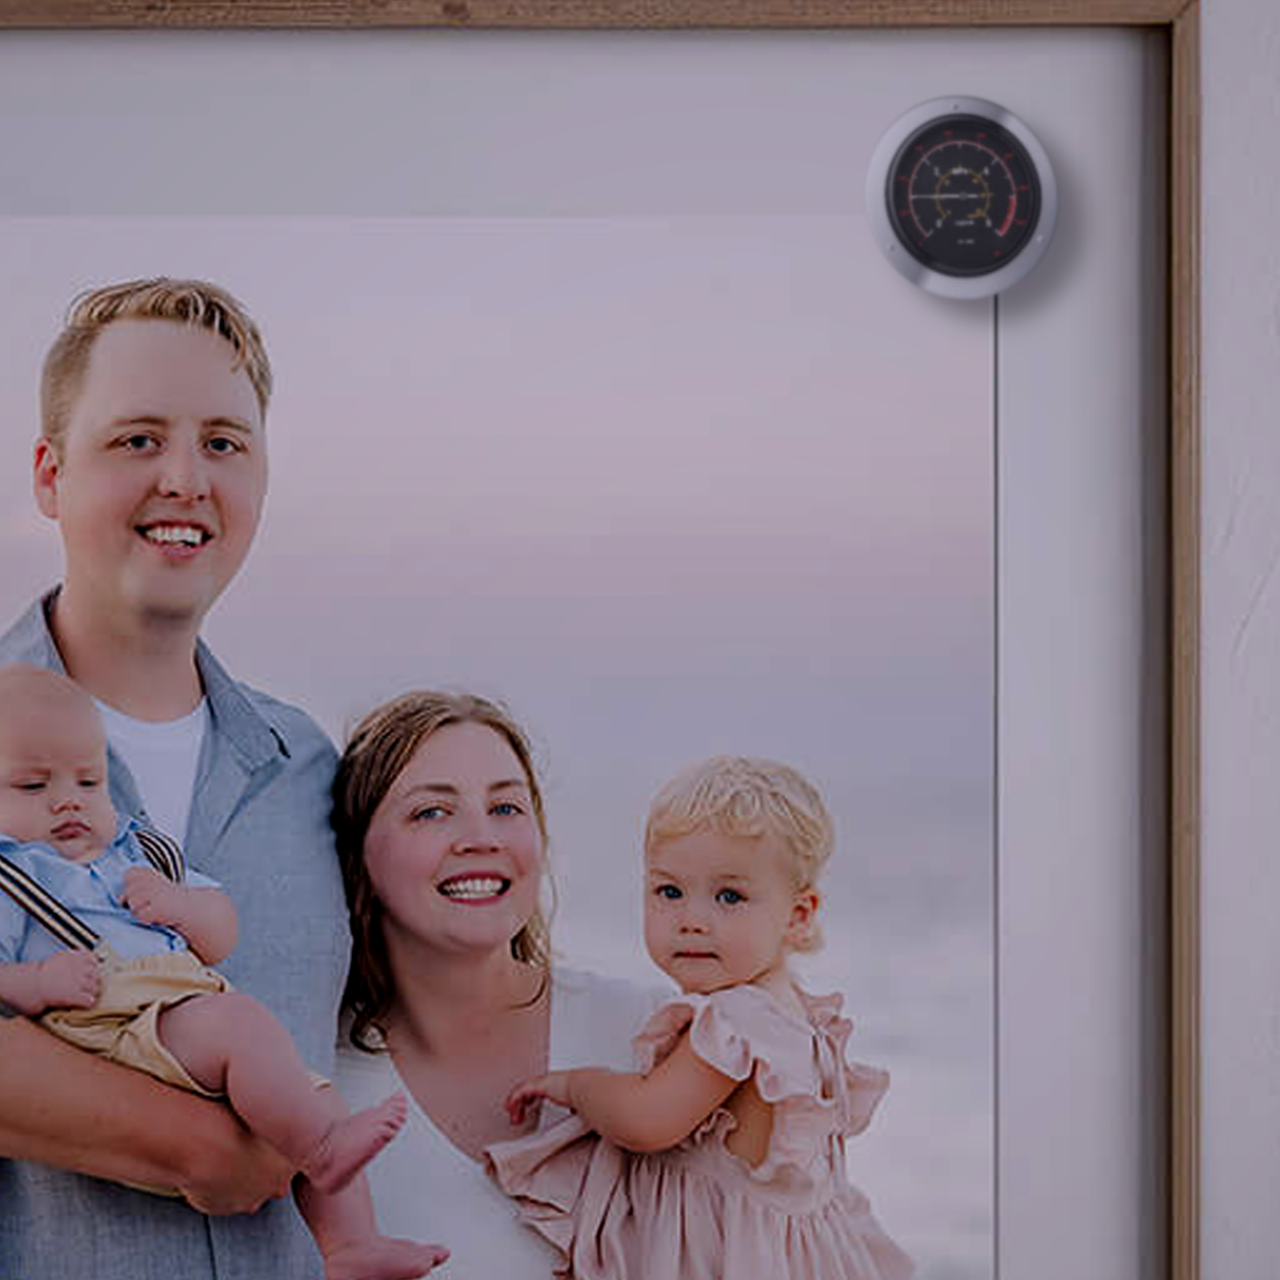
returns 1,MPa
